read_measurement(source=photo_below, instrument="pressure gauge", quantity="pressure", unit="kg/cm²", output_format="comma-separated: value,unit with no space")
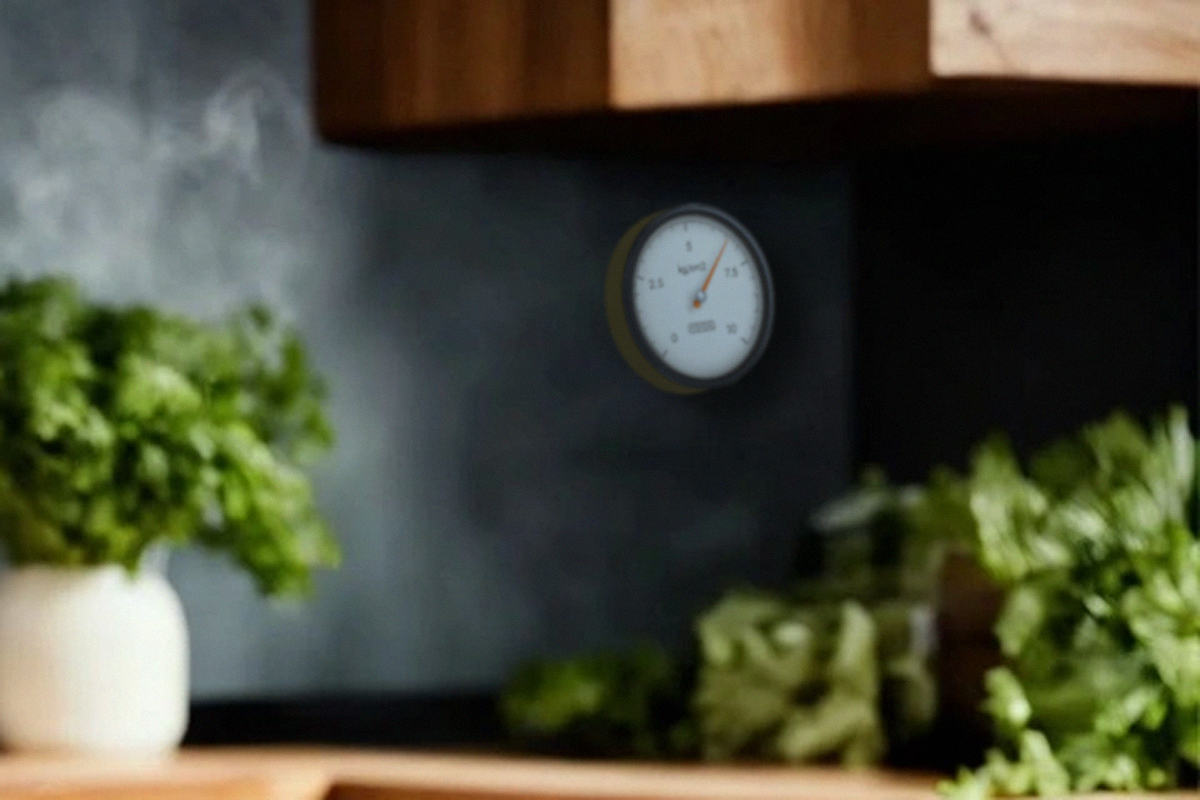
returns 6.5,kg/cm²
